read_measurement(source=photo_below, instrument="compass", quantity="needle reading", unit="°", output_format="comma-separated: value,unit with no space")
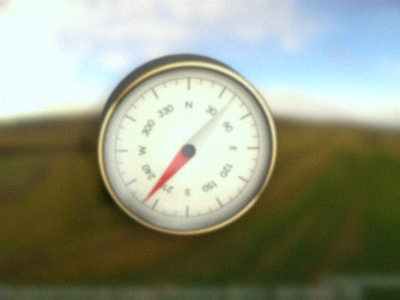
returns 220,°
